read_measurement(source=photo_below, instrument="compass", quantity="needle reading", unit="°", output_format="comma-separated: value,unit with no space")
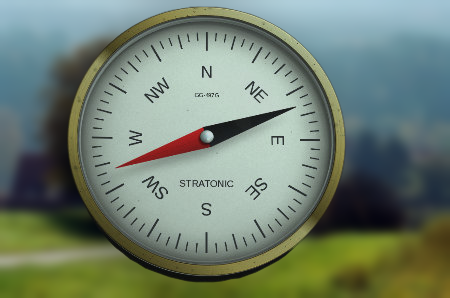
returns 250,°
